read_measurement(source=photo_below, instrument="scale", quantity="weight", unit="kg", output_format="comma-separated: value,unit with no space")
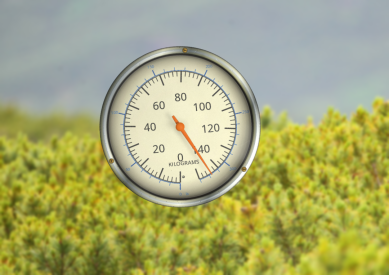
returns 144,kg
